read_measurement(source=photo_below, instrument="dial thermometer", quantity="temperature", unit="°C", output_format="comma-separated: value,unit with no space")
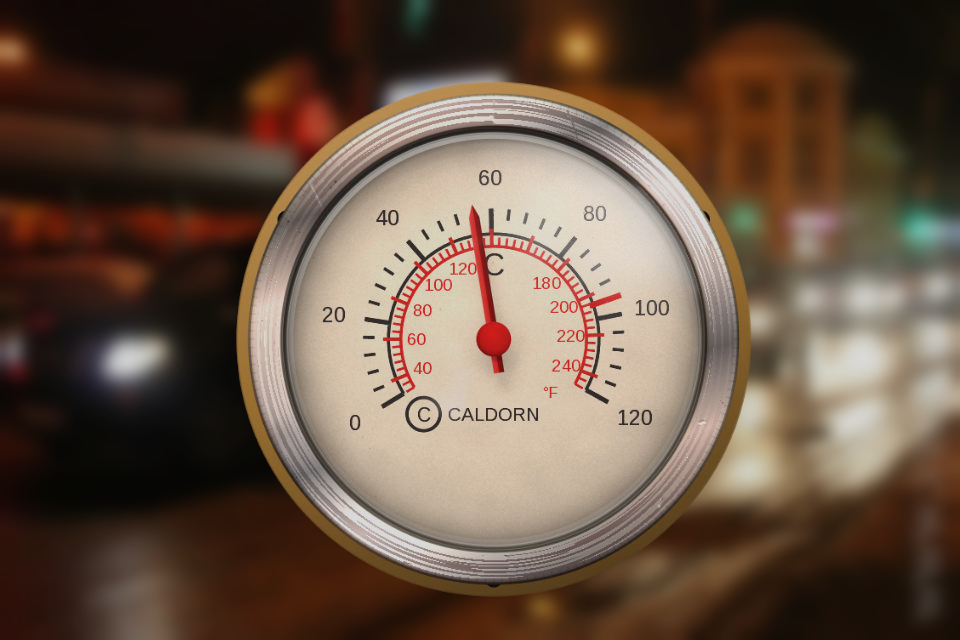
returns 56,°C
